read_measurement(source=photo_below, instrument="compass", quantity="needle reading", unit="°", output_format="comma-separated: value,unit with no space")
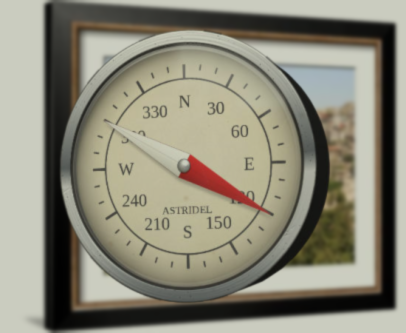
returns 120,°
